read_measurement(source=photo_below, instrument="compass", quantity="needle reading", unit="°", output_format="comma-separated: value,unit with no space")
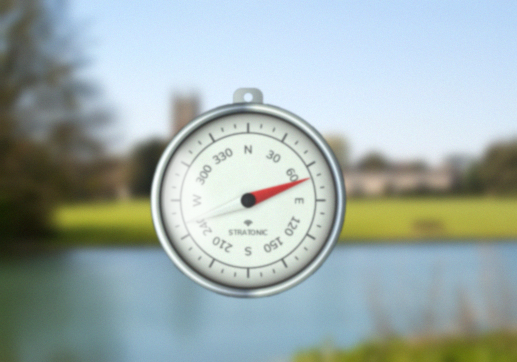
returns 70,°
